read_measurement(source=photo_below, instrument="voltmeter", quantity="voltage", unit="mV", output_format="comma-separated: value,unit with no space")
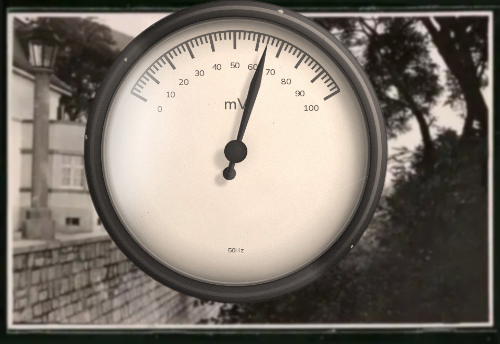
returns 64,mV
